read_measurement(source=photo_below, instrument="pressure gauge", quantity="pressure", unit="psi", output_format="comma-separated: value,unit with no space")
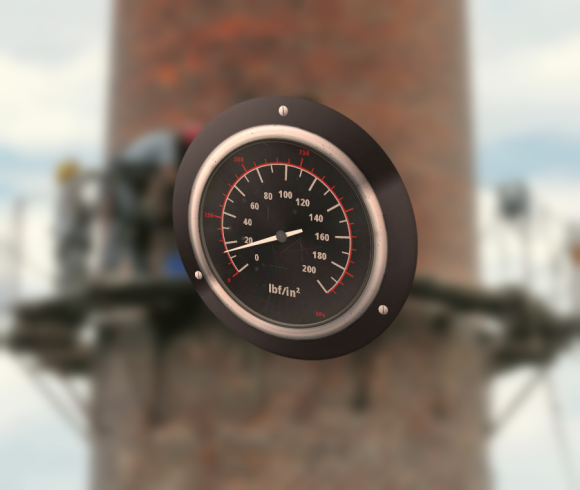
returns 15,psi
